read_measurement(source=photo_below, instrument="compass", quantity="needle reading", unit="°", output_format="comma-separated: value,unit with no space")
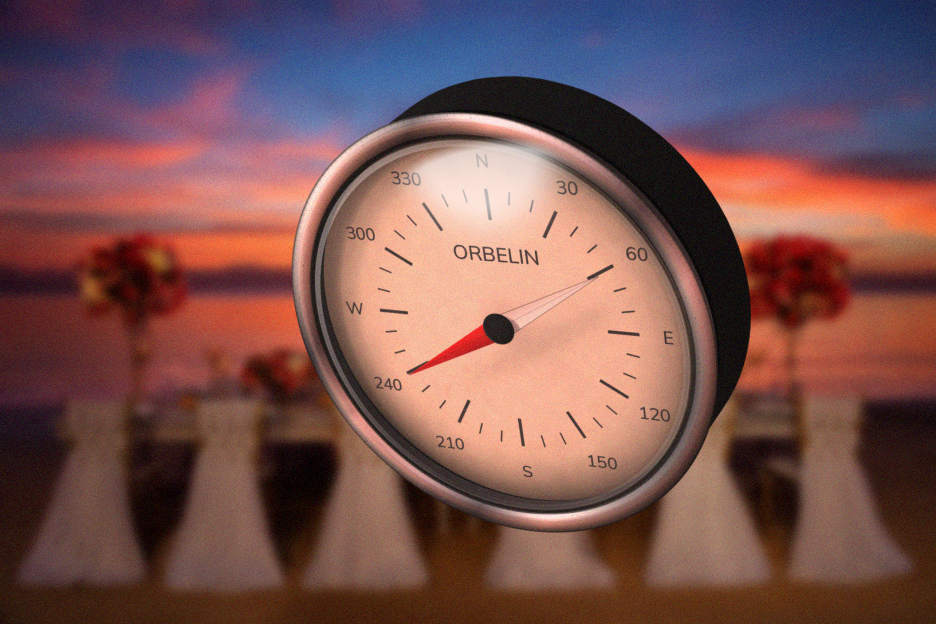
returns 240,°
